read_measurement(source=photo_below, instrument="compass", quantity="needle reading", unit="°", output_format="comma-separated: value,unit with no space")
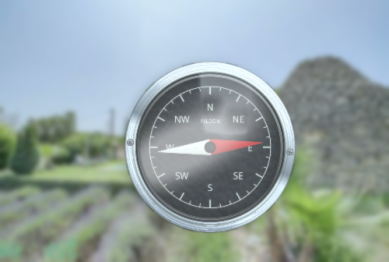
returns 85,°
